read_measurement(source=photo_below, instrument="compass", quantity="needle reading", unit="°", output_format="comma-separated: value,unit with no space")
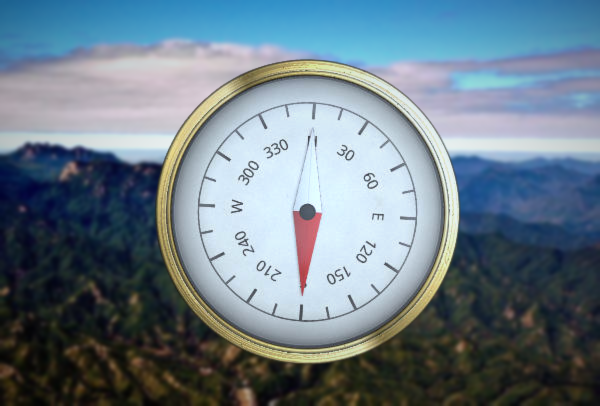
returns 180,°
